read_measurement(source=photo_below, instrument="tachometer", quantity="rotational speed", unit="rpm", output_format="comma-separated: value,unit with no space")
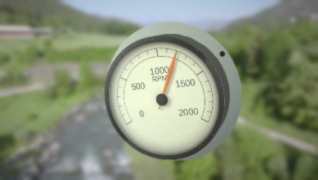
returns 1200,rpm
